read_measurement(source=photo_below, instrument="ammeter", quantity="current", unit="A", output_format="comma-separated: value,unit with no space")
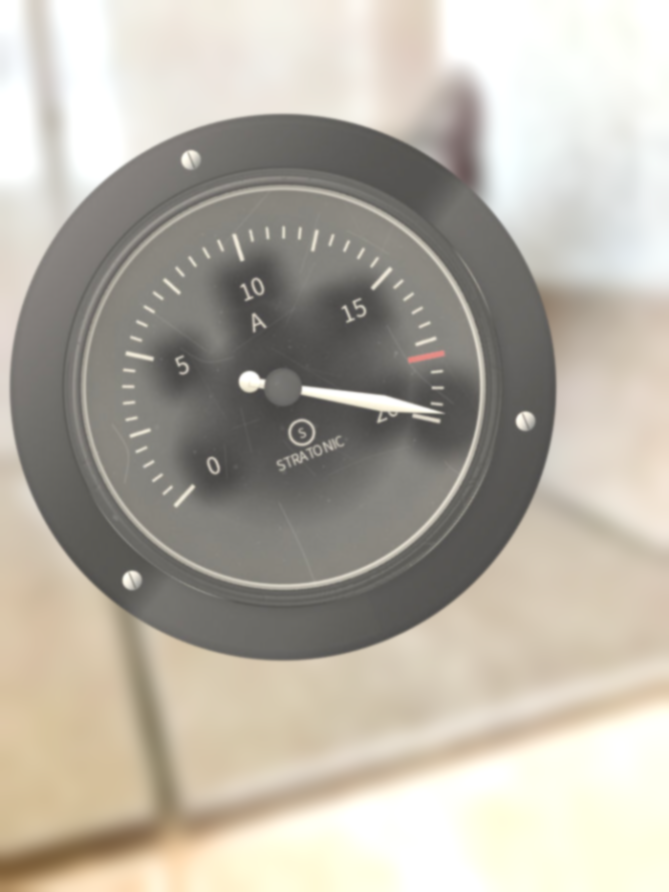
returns 19.75,A
